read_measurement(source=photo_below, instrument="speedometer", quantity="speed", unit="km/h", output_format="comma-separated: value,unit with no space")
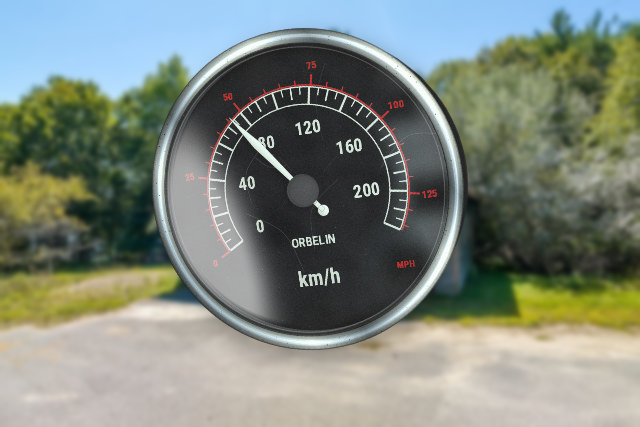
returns 75,km/h
